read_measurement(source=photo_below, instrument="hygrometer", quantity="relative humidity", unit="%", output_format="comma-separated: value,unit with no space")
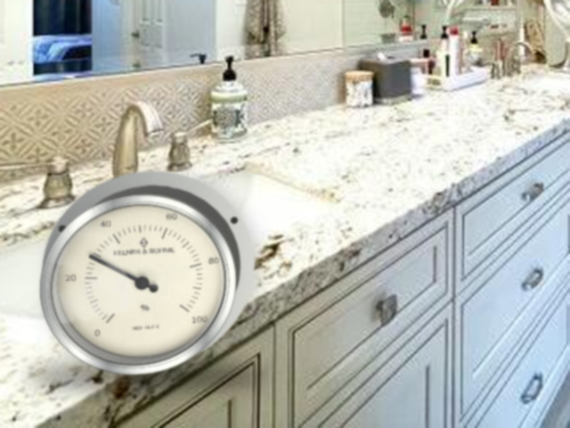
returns 30,%
